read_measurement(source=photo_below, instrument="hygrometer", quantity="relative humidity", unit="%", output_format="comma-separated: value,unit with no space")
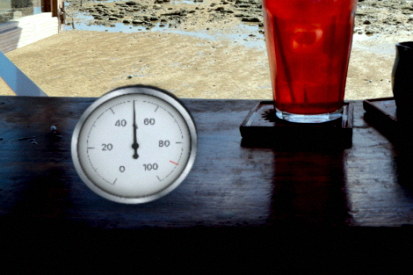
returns 50,%
